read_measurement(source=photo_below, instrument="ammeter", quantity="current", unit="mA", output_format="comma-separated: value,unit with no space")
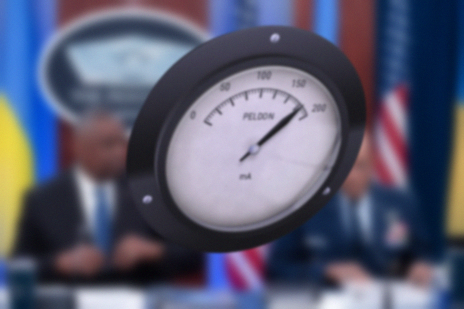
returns 175,mA
